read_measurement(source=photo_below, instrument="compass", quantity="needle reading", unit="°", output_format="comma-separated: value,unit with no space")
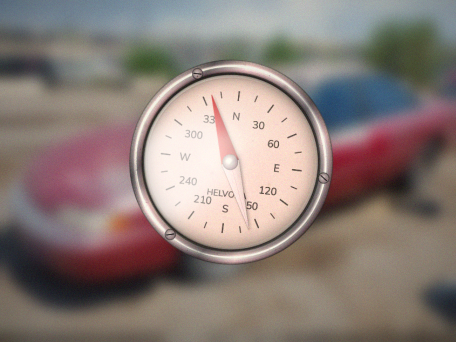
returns 337.5,°
